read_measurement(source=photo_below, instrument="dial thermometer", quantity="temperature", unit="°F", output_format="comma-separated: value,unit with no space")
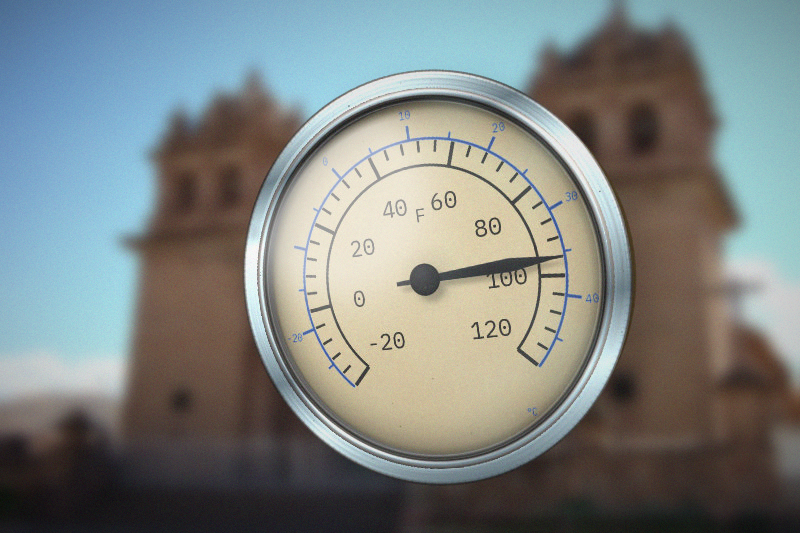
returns 96,°F
